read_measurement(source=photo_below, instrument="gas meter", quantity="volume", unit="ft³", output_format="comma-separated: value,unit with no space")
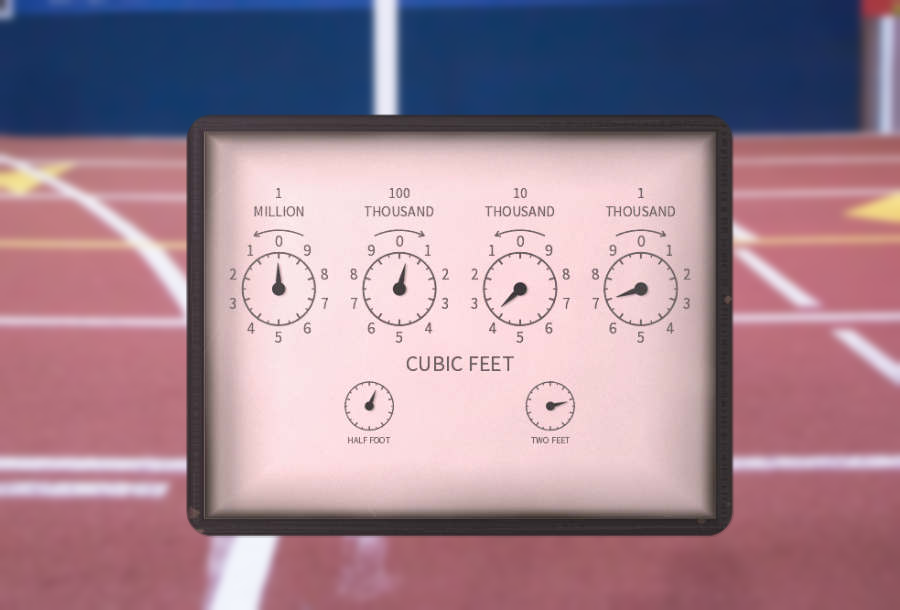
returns 3700,ft³
